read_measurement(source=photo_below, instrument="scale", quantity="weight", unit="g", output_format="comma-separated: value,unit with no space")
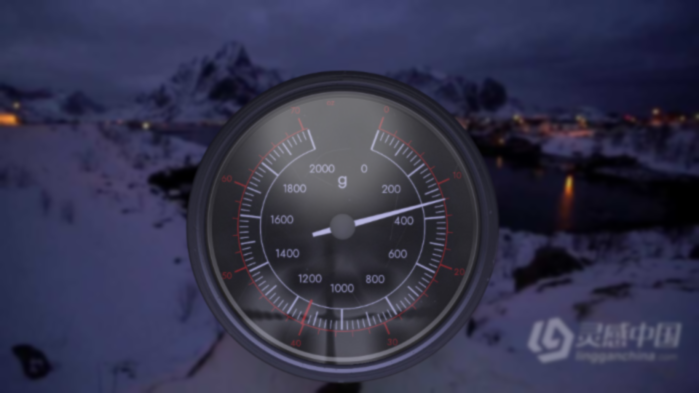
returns 340,g
